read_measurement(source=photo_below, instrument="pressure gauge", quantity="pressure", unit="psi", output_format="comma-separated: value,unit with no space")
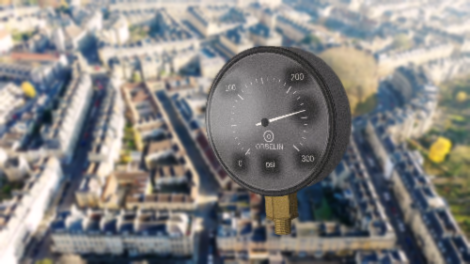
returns 240,psi
